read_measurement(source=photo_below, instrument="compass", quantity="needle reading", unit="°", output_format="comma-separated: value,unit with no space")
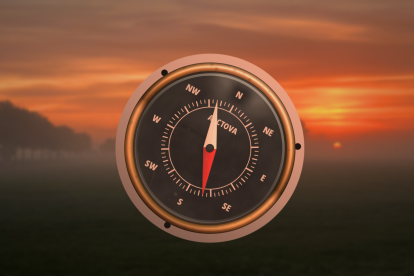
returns 160,°
